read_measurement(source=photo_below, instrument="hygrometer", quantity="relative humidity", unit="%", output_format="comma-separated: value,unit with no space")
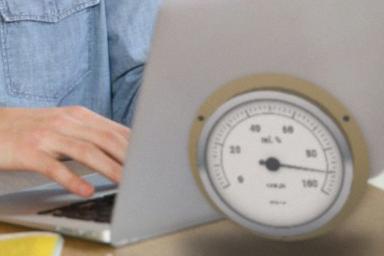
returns 90,%
